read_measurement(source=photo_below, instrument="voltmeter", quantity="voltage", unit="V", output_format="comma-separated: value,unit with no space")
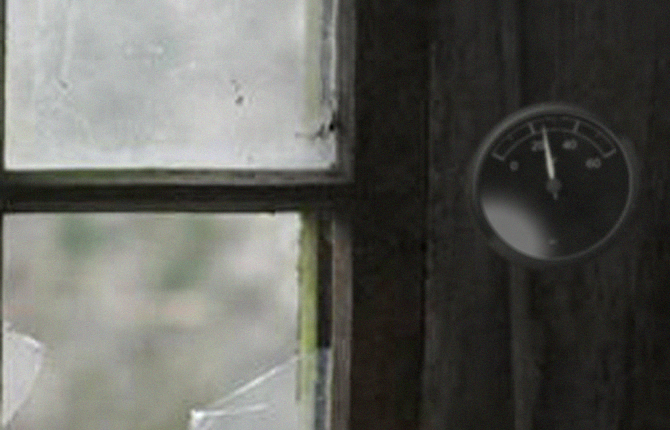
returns 25,V
